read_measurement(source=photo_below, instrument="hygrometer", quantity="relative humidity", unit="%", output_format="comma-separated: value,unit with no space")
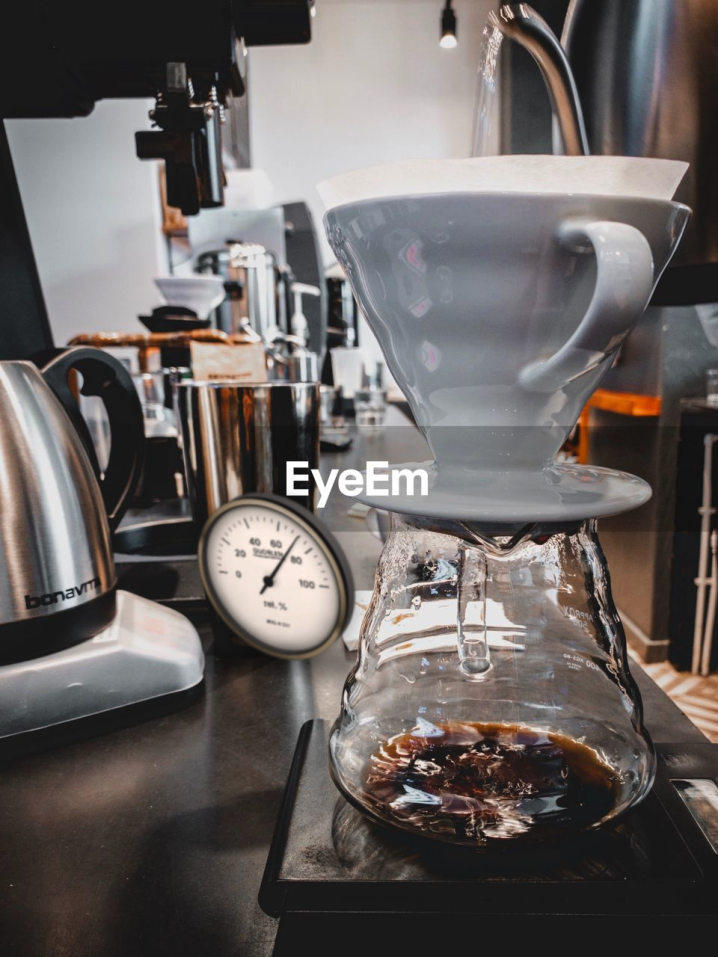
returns 72,%
